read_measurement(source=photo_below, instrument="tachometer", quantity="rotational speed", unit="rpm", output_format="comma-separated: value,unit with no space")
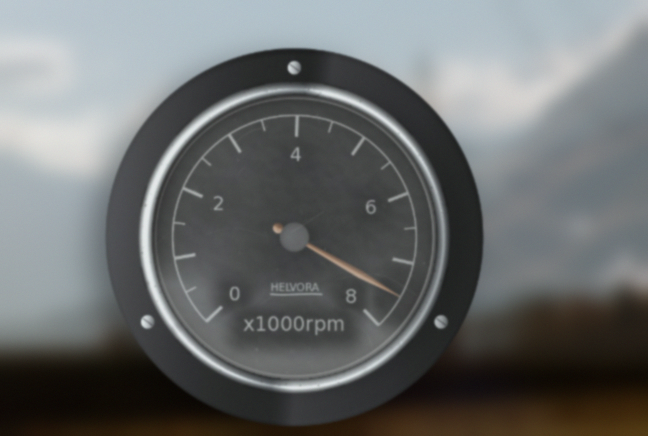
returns 7500,rpm
